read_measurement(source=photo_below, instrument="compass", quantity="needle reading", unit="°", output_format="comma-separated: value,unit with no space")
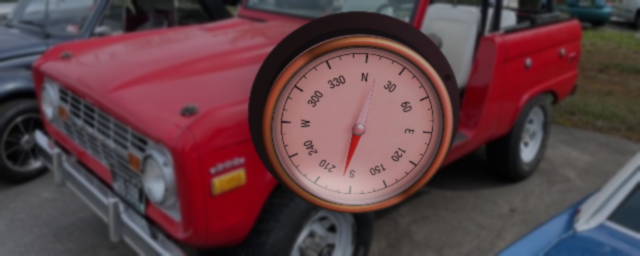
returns 190,°
